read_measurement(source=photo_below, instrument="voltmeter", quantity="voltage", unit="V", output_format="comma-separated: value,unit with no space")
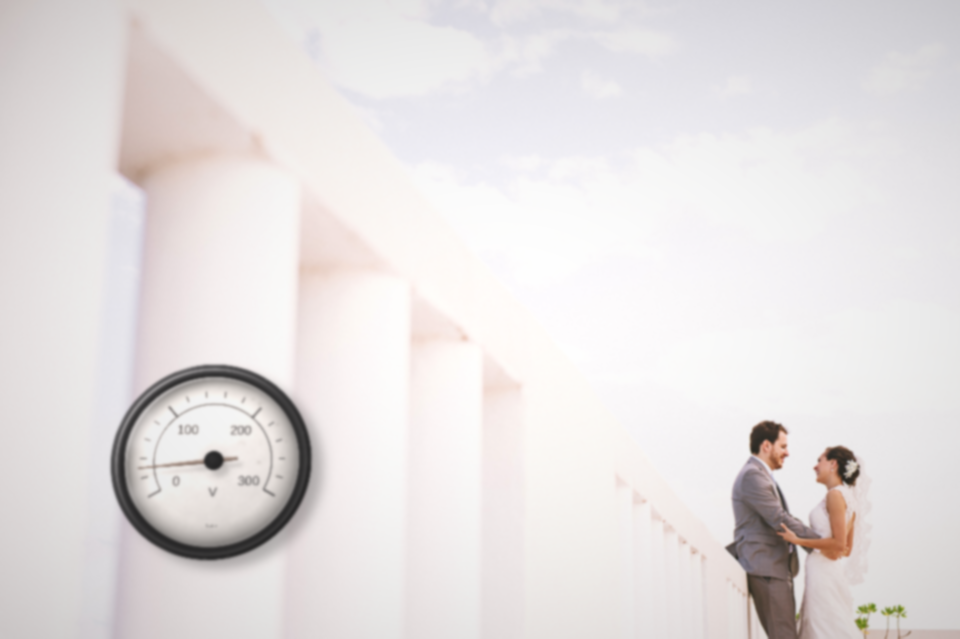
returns 30,V
